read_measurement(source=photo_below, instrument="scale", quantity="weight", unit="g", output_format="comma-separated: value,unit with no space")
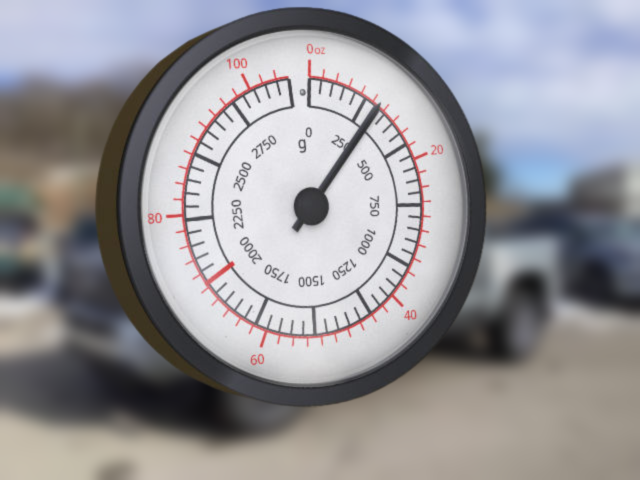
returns 300,g
